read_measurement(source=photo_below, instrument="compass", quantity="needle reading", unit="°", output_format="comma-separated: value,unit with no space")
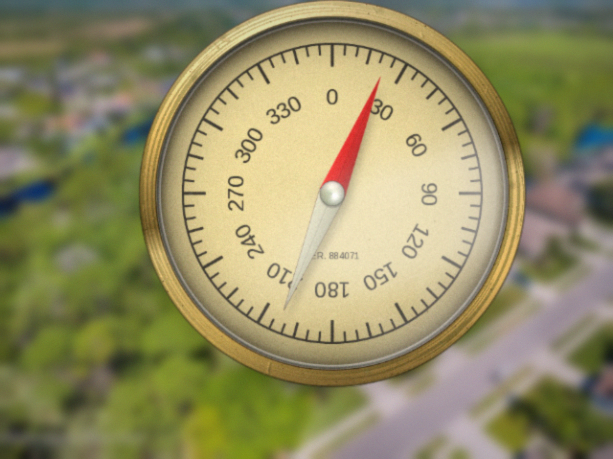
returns 22.5,°
